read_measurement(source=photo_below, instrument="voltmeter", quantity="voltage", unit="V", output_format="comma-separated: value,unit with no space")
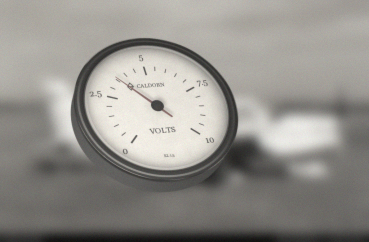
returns 3.5,V
